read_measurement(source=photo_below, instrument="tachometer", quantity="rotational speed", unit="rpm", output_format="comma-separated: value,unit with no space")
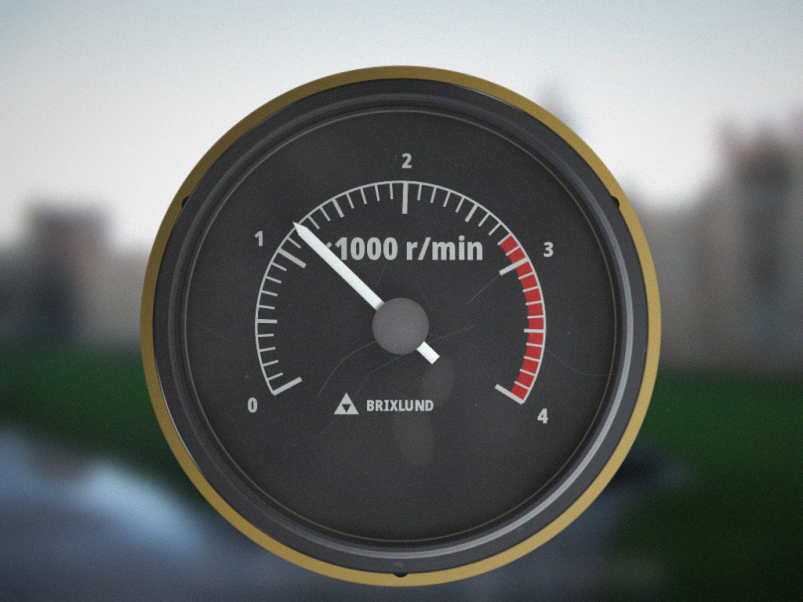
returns 1200,rpm
